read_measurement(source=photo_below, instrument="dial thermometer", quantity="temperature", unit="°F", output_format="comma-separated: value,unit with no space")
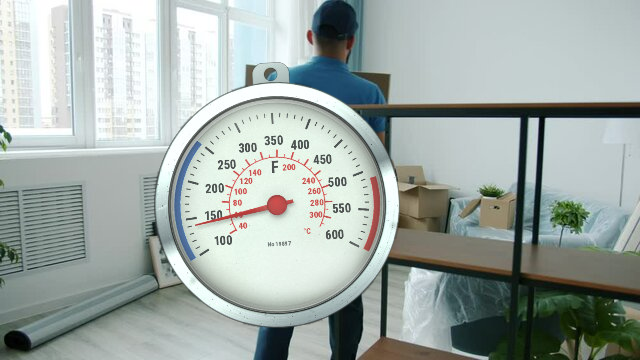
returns 140,°F
